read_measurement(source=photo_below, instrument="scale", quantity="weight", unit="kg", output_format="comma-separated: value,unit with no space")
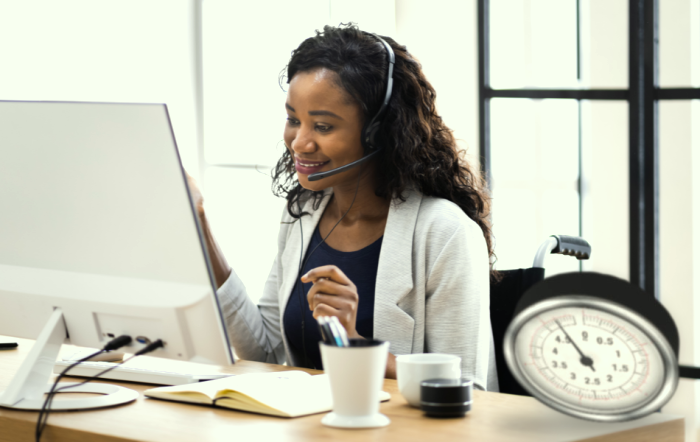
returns 4.75,kg
